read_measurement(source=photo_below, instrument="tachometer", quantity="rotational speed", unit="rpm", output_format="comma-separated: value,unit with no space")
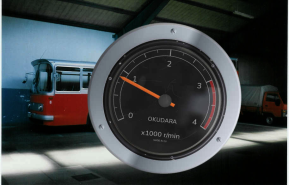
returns 875,rpm
